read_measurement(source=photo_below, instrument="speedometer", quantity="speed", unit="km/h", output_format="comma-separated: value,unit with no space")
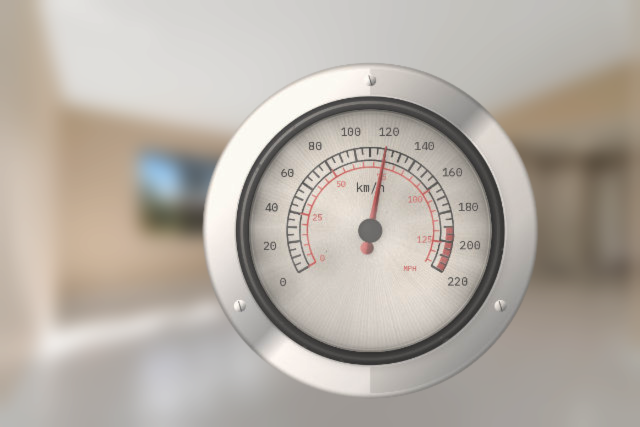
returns 120,km/h
